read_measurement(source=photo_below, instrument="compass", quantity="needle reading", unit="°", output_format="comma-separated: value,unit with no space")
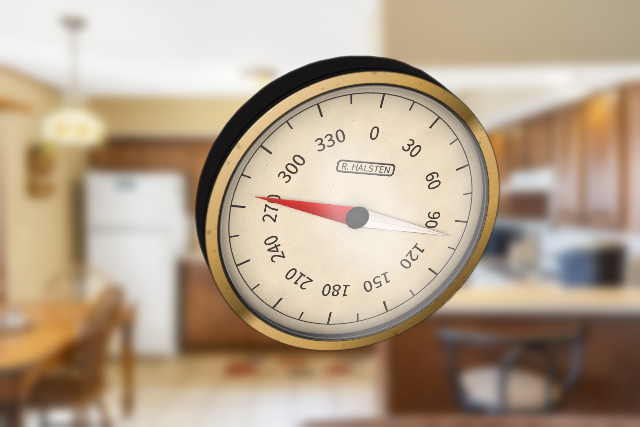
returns 277.5,°
